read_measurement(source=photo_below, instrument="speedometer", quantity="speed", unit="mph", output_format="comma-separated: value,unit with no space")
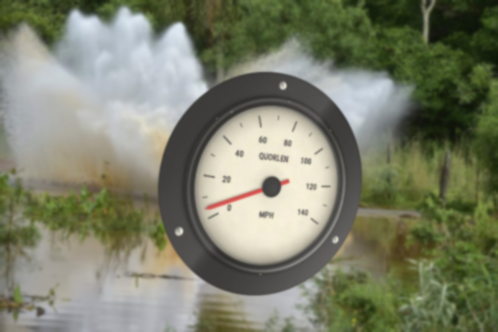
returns 5,mph
